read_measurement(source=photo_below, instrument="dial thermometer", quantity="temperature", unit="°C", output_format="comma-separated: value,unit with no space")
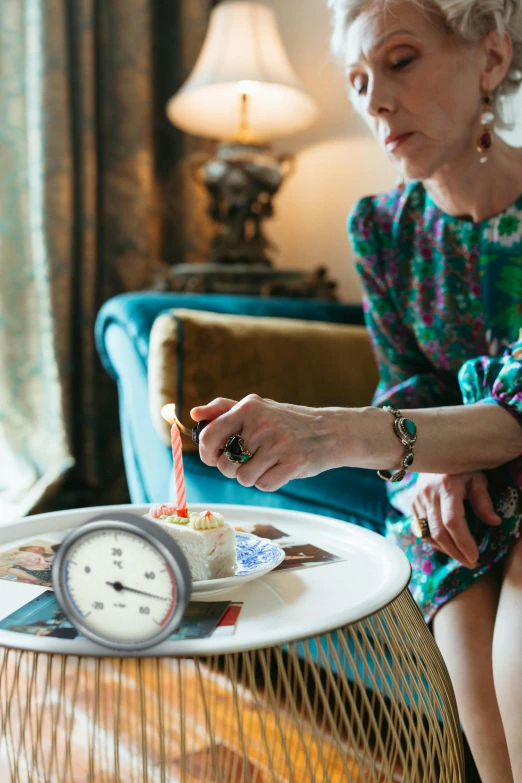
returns 50,°C
